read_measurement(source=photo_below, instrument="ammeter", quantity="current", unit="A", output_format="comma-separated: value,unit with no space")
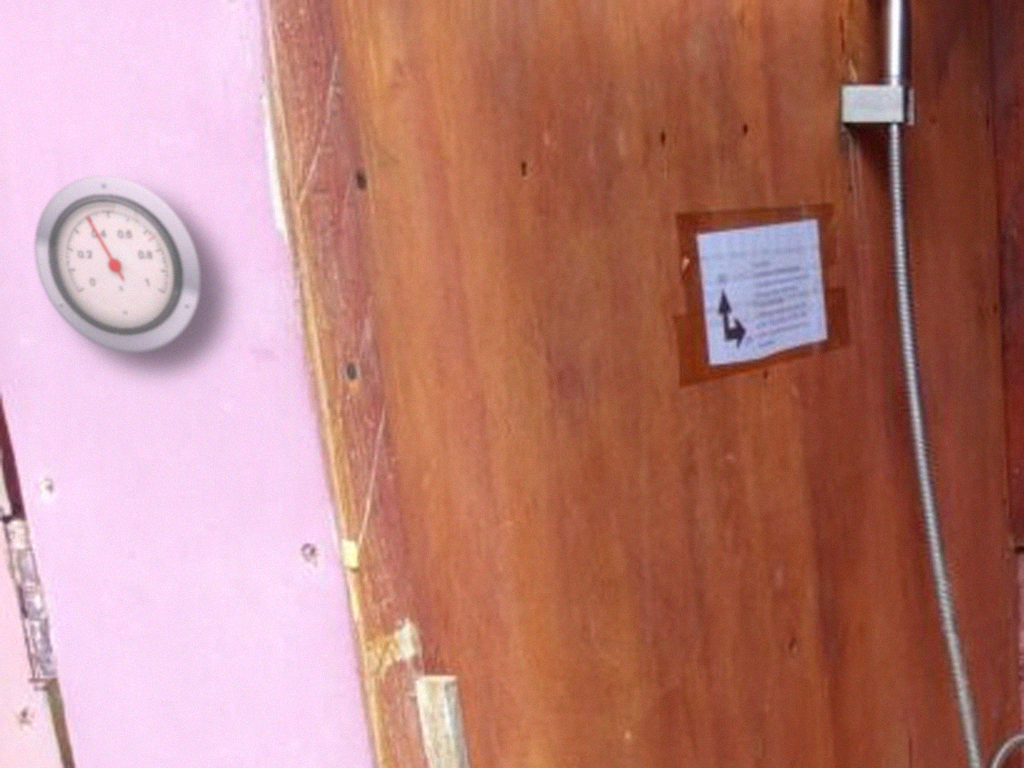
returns 0.4,A
